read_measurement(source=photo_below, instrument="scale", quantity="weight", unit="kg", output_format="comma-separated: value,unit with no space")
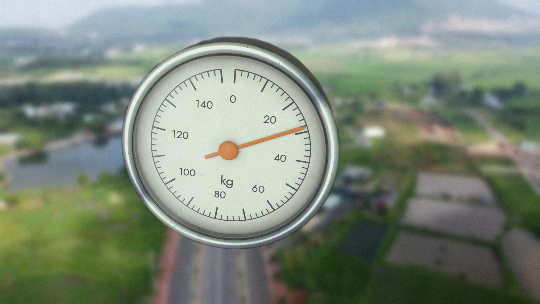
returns 28,kg
